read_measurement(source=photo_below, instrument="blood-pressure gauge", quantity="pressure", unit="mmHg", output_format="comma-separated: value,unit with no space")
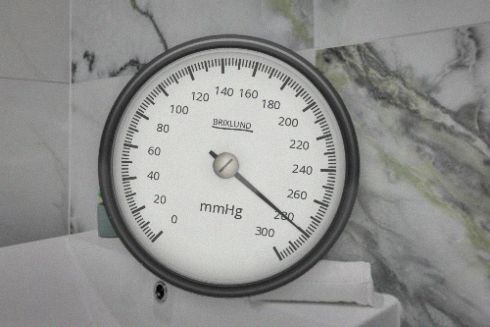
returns 280,mmHg
